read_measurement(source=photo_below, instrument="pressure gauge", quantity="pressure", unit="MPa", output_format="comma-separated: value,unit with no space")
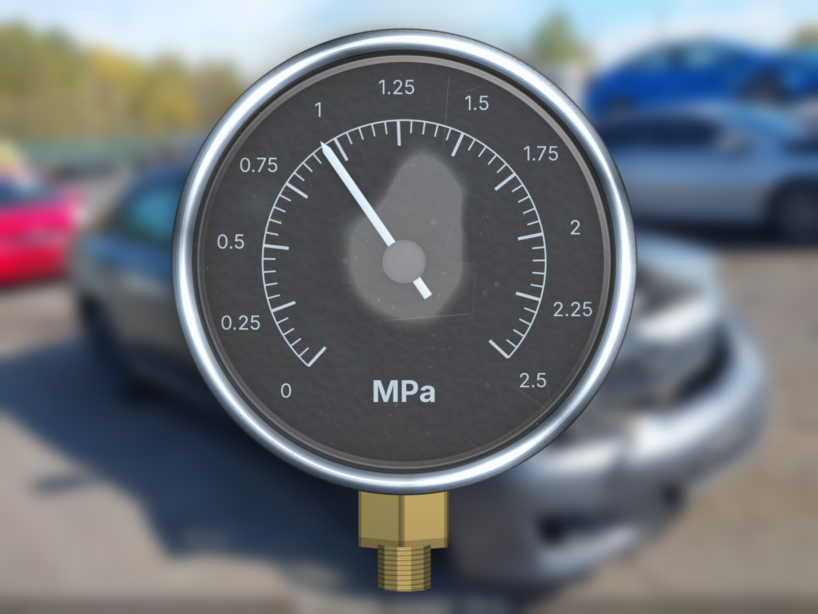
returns 0.95,MPa
